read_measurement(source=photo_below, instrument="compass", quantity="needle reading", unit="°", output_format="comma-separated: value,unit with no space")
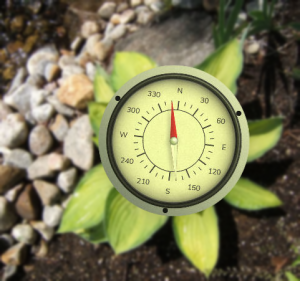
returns 350,°
